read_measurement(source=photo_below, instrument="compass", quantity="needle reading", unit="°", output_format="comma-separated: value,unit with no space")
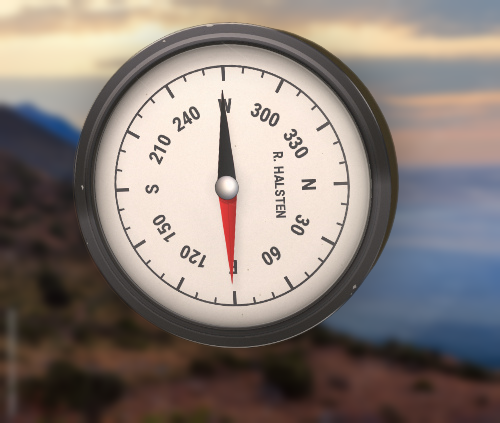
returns 90,°
